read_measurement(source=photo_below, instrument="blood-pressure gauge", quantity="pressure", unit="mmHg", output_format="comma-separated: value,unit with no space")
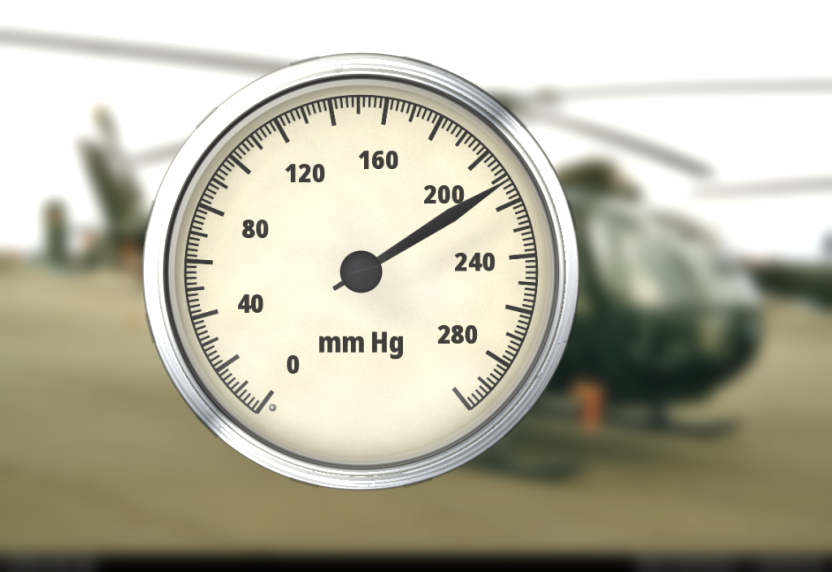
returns 212,mmHg
